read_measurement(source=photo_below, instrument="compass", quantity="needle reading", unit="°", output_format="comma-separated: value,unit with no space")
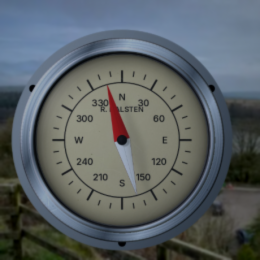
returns 345,°
